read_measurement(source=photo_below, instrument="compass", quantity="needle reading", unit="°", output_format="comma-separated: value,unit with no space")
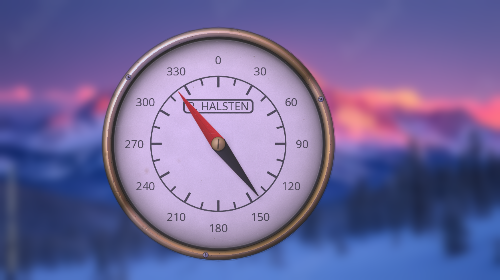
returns 322.5,°
